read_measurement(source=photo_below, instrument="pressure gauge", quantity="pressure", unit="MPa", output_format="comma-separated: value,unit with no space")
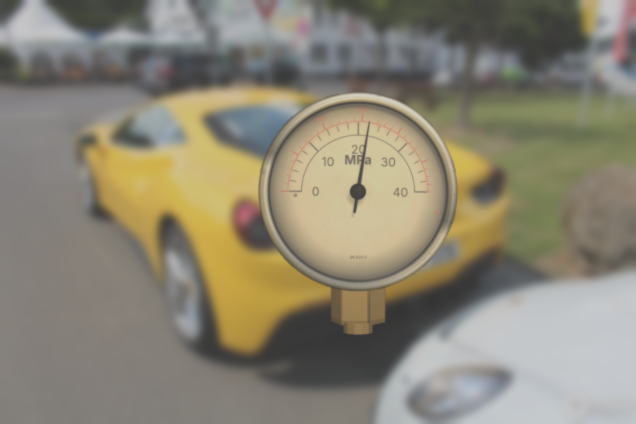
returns 22,MPa
